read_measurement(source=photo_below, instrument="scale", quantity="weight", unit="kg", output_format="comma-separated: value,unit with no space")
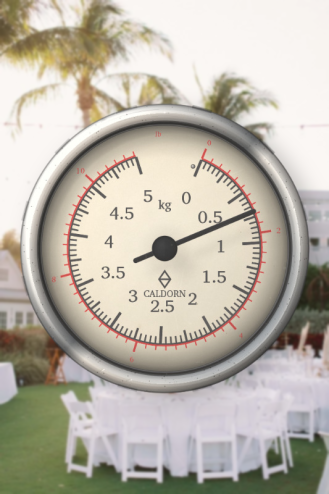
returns 0.7,kg
